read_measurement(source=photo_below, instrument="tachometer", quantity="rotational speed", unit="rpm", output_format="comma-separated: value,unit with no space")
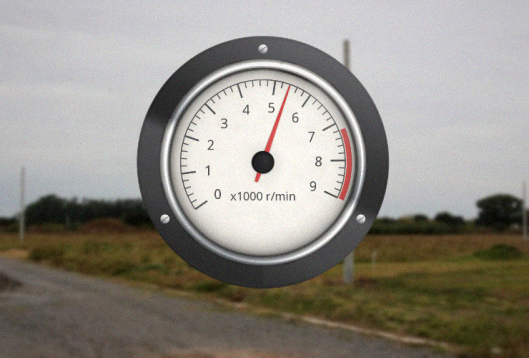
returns 5400,rpm
